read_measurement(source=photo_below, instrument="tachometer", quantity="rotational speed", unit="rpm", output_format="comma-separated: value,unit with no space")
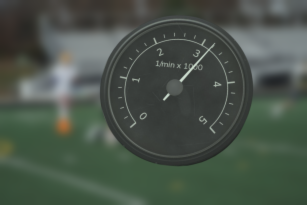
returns 3200,rpm
